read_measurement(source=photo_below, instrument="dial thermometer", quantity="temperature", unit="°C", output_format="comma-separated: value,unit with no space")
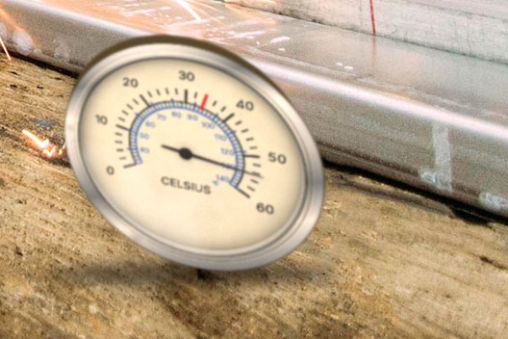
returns 54,°C
